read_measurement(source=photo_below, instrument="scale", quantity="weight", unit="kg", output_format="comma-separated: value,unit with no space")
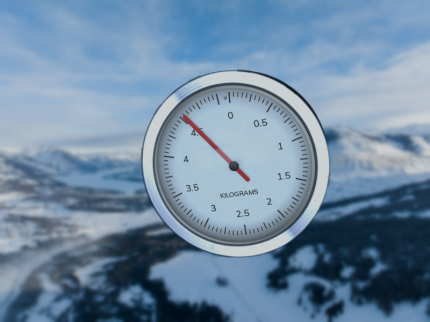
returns 4.55,kg
